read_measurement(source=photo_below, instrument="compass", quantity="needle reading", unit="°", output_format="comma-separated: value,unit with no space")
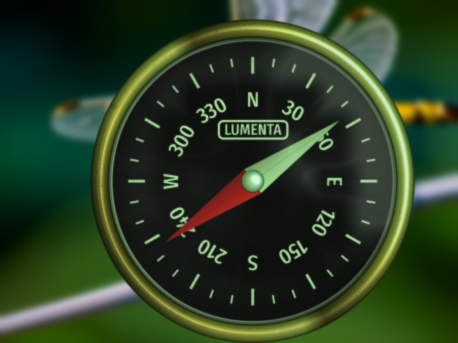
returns 235,°
